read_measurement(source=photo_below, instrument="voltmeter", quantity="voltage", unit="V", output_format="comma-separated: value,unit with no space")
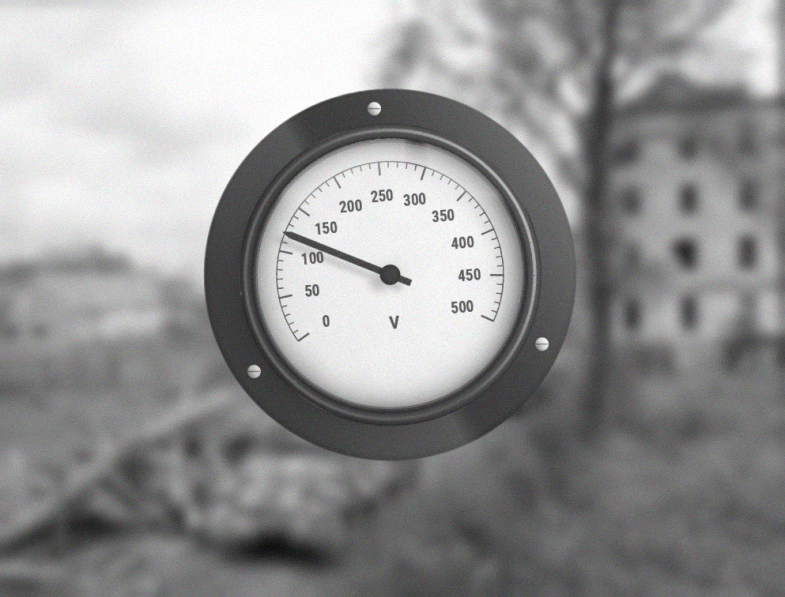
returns 120,V
